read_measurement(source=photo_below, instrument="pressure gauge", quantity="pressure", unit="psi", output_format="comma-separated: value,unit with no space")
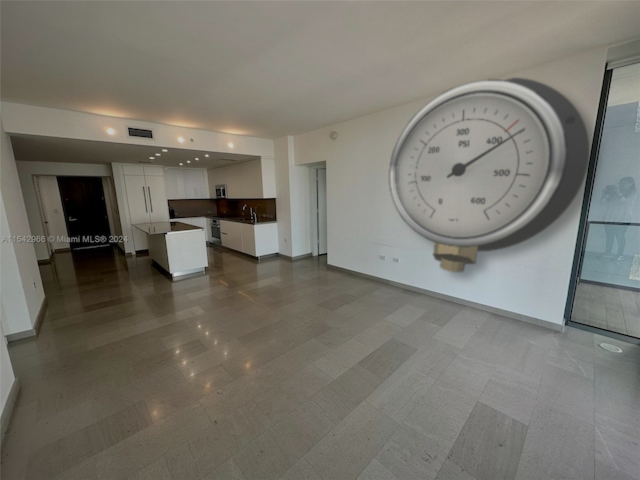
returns 420,psi
